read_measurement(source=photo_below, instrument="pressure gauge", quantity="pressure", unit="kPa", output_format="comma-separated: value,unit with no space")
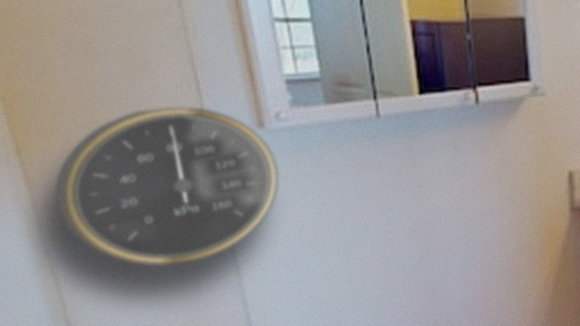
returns 80,kPa
